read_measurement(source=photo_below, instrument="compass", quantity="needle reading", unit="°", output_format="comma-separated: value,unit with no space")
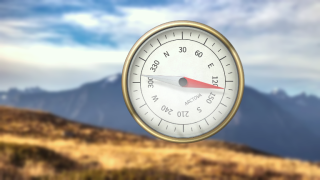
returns 130,°
